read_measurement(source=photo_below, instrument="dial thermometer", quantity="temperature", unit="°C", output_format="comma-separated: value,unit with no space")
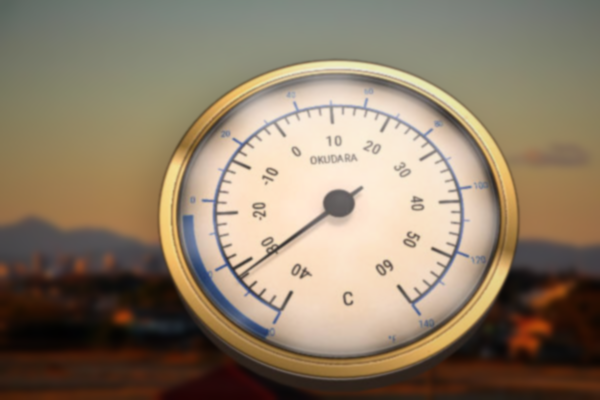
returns -32,°C
